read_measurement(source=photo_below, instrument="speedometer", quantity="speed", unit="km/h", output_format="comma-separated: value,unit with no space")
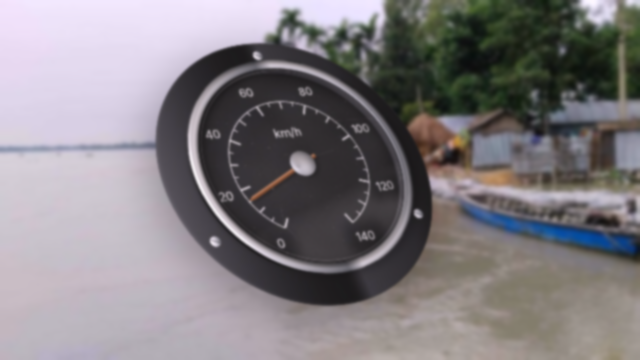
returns 15,km/h
